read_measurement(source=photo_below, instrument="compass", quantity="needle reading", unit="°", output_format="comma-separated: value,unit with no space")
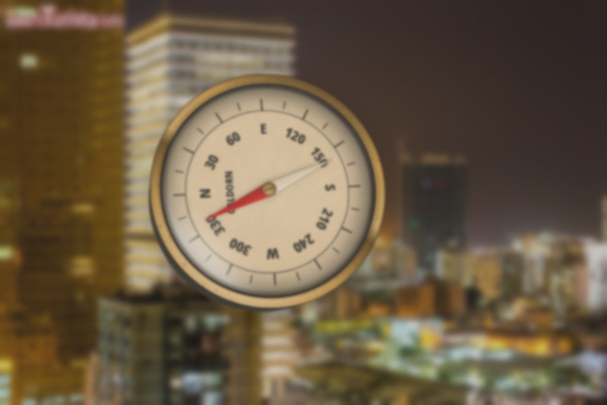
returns 337.5,°
